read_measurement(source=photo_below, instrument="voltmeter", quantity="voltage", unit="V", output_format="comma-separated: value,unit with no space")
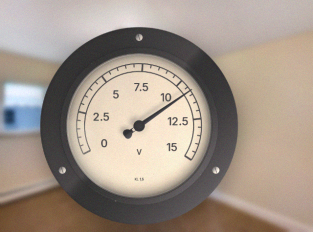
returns 10.75,V
